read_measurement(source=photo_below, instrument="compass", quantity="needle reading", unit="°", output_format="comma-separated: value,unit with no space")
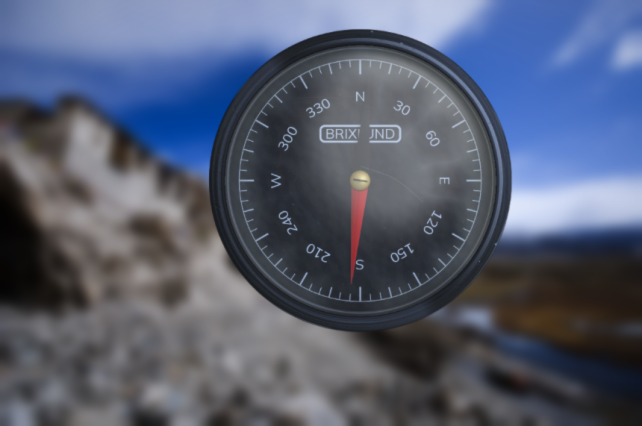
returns 185,°
